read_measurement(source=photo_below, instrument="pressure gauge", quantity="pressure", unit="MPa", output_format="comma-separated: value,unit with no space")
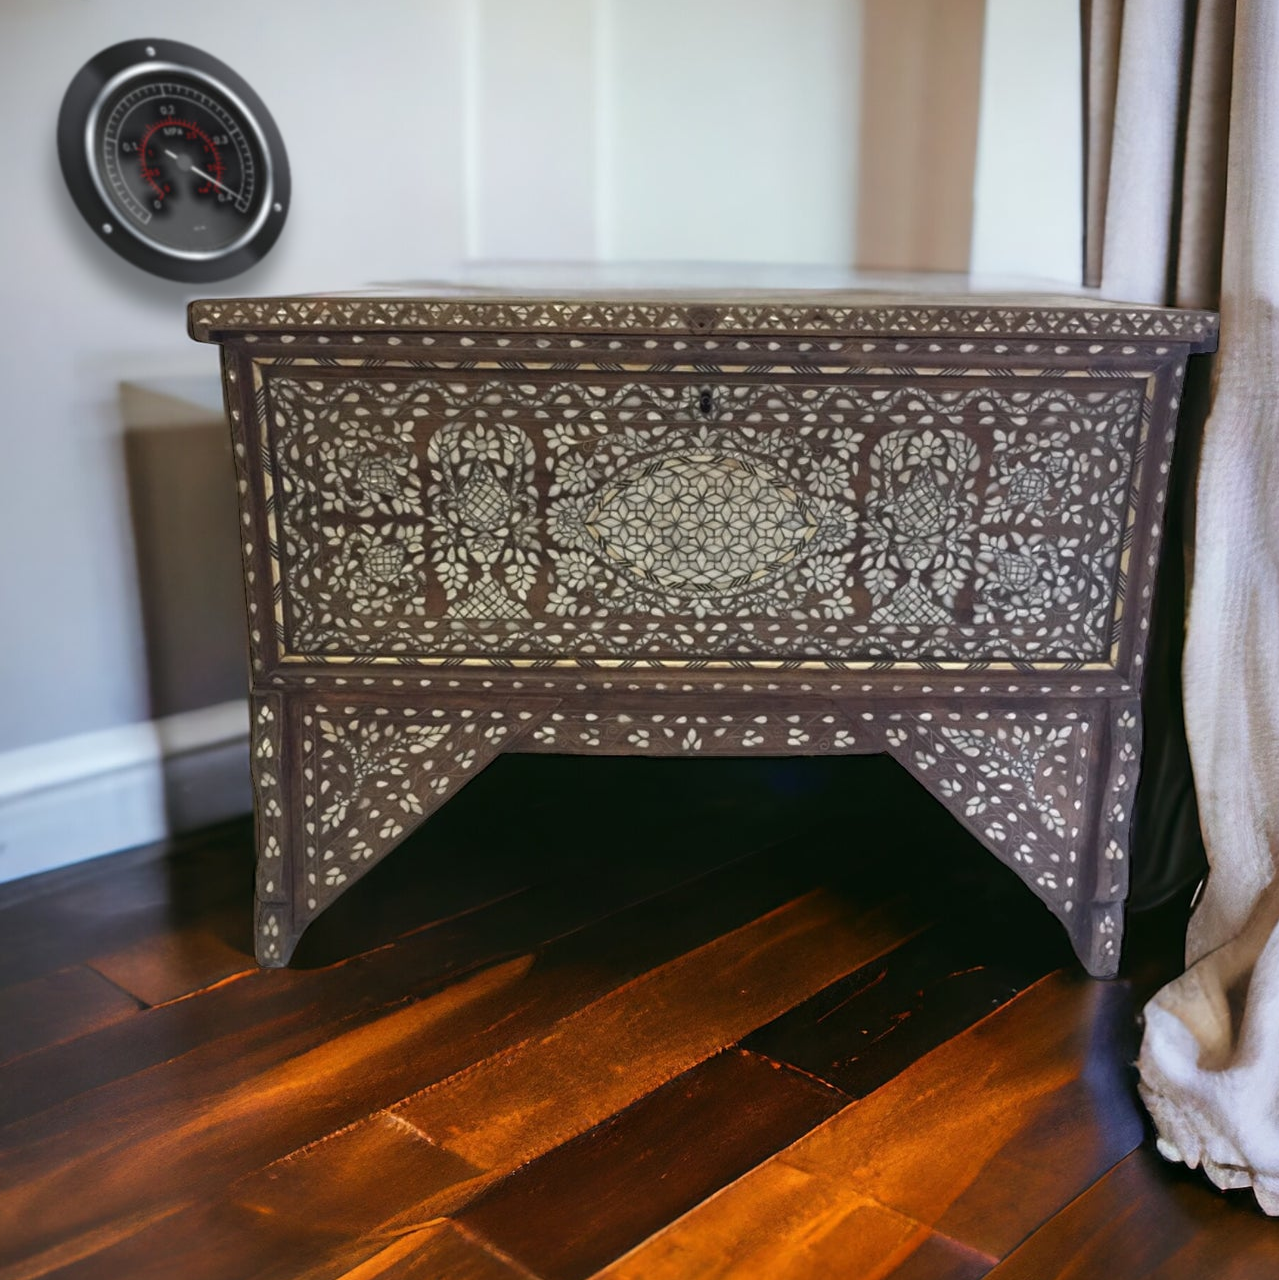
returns 0.39,MPa
